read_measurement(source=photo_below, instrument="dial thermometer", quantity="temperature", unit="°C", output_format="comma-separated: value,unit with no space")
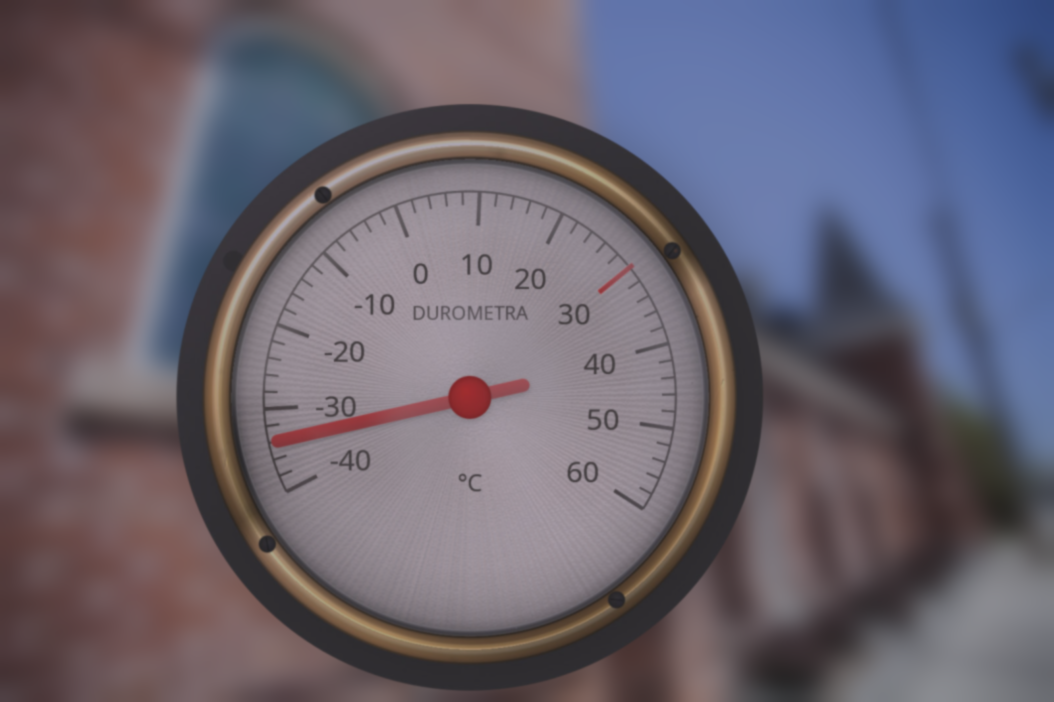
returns -34,°C
